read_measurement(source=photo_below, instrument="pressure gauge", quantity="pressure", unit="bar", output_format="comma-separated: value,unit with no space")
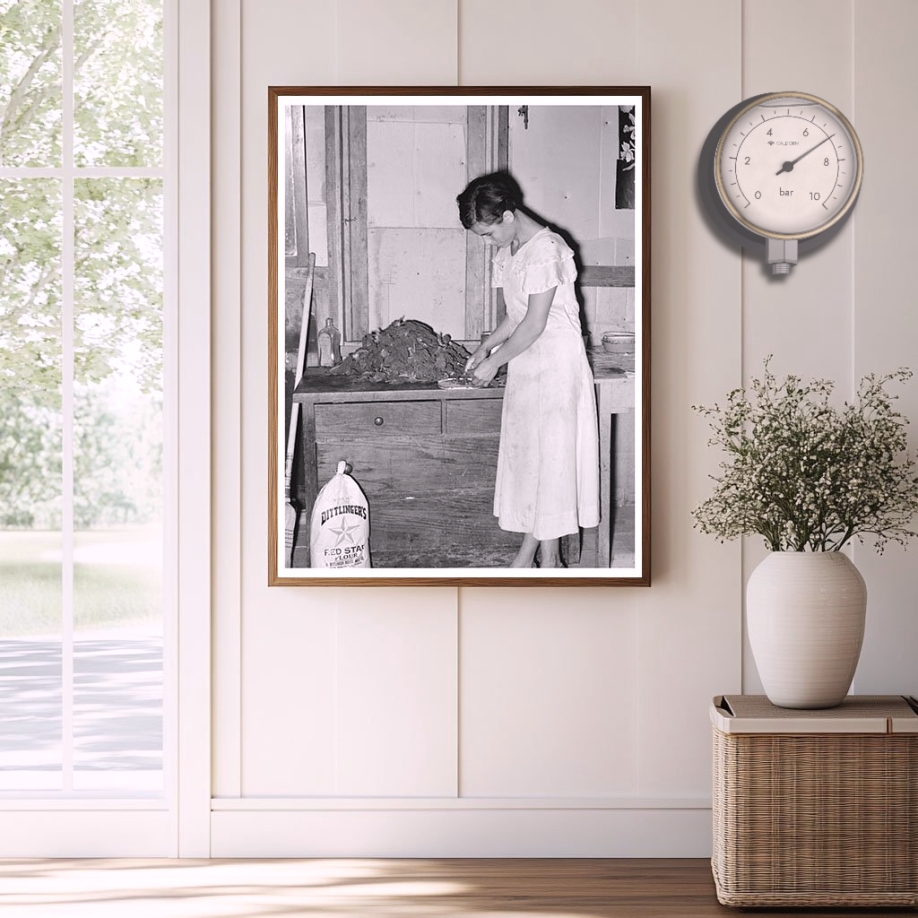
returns 7,bar
